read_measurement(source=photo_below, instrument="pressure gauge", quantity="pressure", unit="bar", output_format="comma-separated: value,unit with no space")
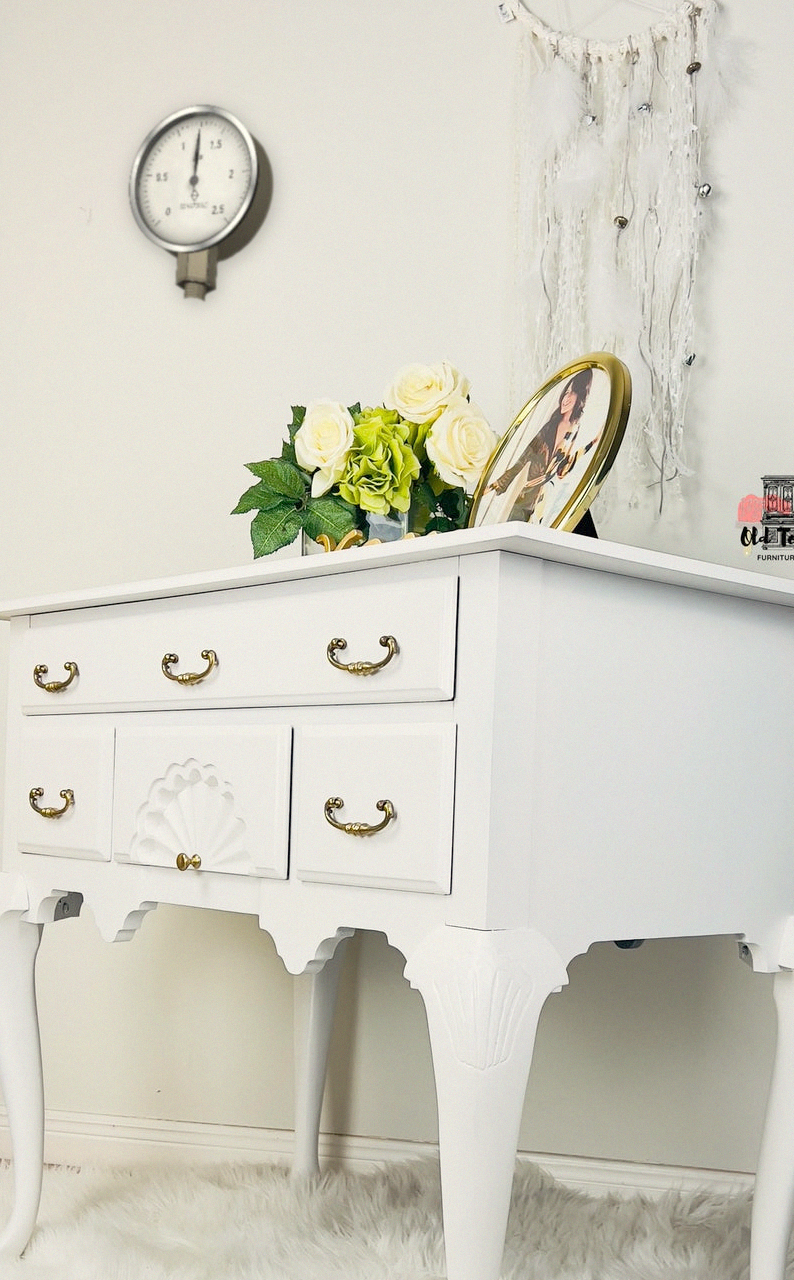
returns 1.25,bar
